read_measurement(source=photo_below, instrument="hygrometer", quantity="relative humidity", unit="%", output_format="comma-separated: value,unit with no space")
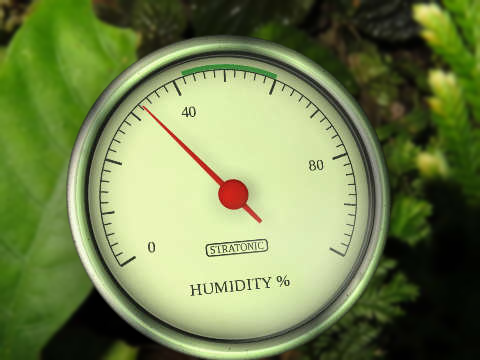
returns 32,%
